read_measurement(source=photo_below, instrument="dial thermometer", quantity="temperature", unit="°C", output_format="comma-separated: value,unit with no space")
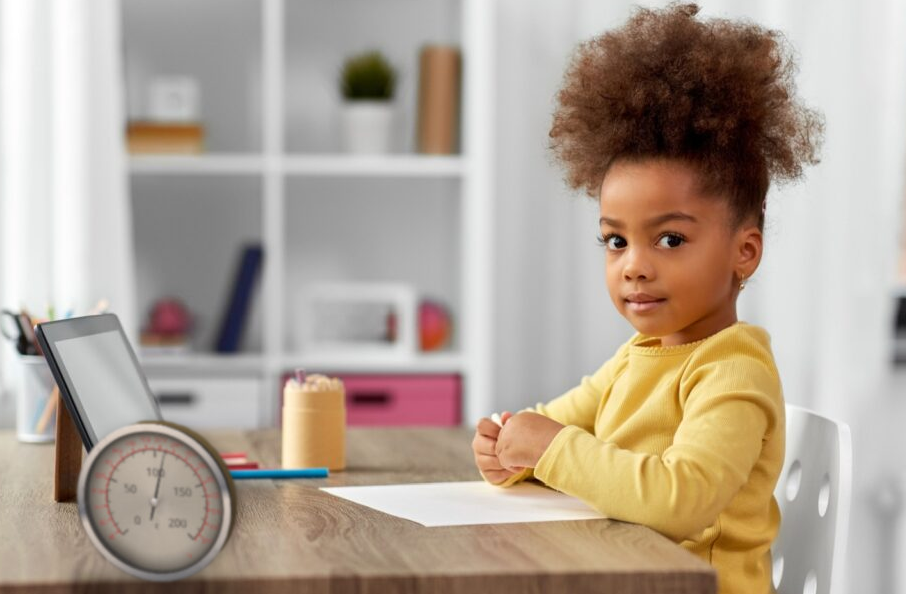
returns 110,°C
